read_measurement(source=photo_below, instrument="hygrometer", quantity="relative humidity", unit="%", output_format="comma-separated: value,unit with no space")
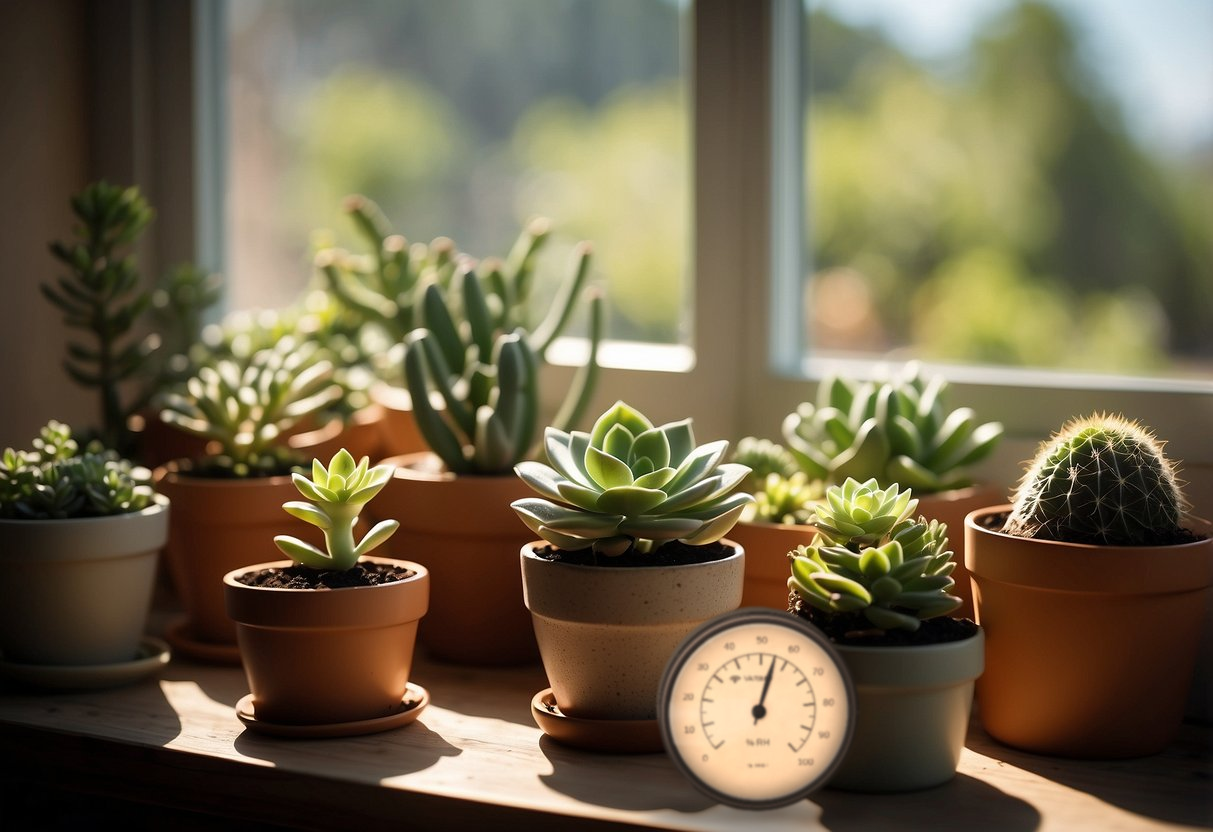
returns 55,%
